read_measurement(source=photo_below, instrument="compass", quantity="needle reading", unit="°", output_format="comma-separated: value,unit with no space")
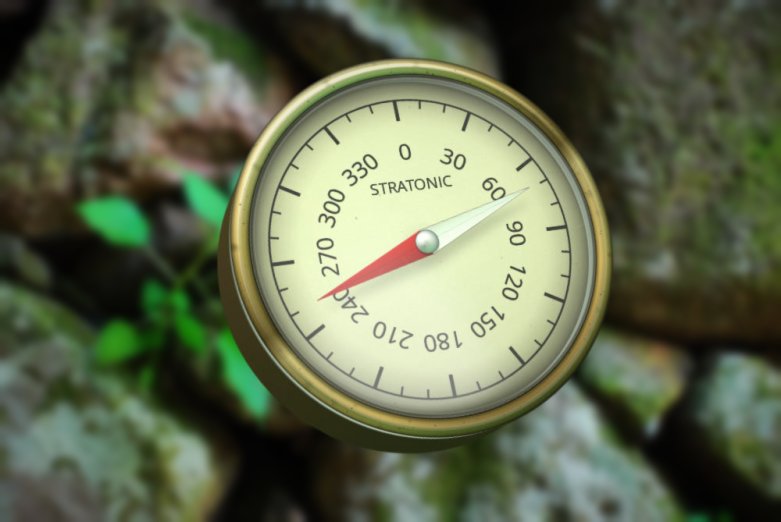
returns 250,°
